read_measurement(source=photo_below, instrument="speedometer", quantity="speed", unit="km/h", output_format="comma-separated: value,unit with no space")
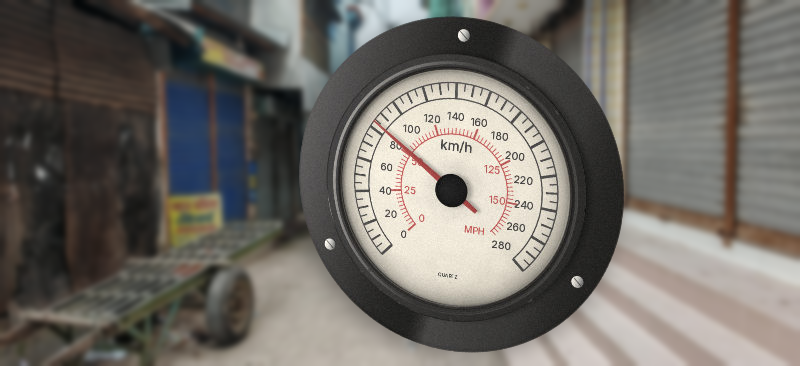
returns 85,km/h
